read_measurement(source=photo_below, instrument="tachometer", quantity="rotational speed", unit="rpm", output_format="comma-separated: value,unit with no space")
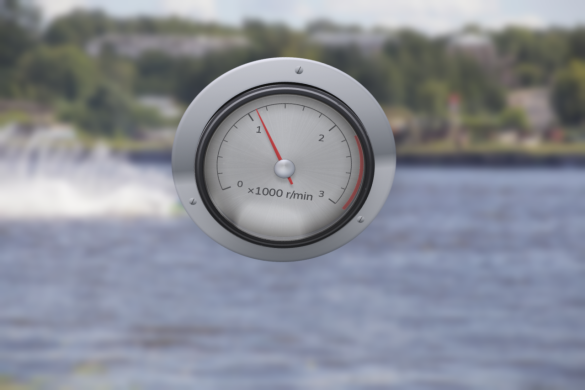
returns 1100,rpm
